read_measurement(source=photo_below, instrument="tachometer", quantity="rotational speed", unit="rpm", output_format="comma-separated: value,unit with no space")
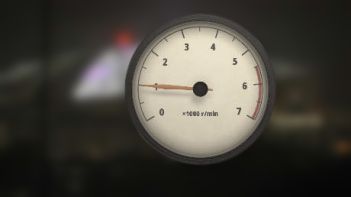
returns 1000,rpm
